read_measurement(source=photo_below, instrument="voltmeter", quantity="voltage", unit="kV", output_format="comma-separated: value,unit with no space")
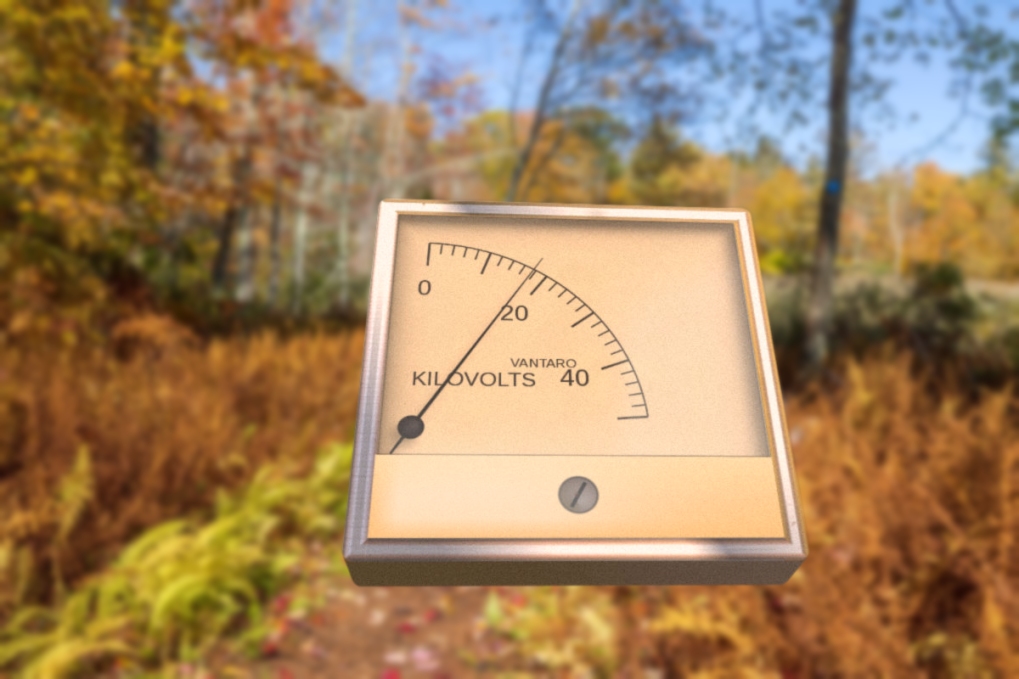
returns 18,kV
